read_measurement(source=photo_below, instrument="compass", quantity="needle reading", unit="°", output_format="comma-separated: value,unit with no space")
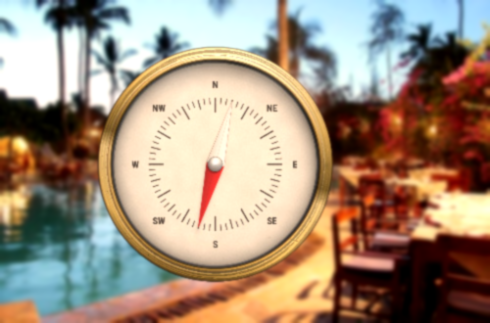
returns 195,°
